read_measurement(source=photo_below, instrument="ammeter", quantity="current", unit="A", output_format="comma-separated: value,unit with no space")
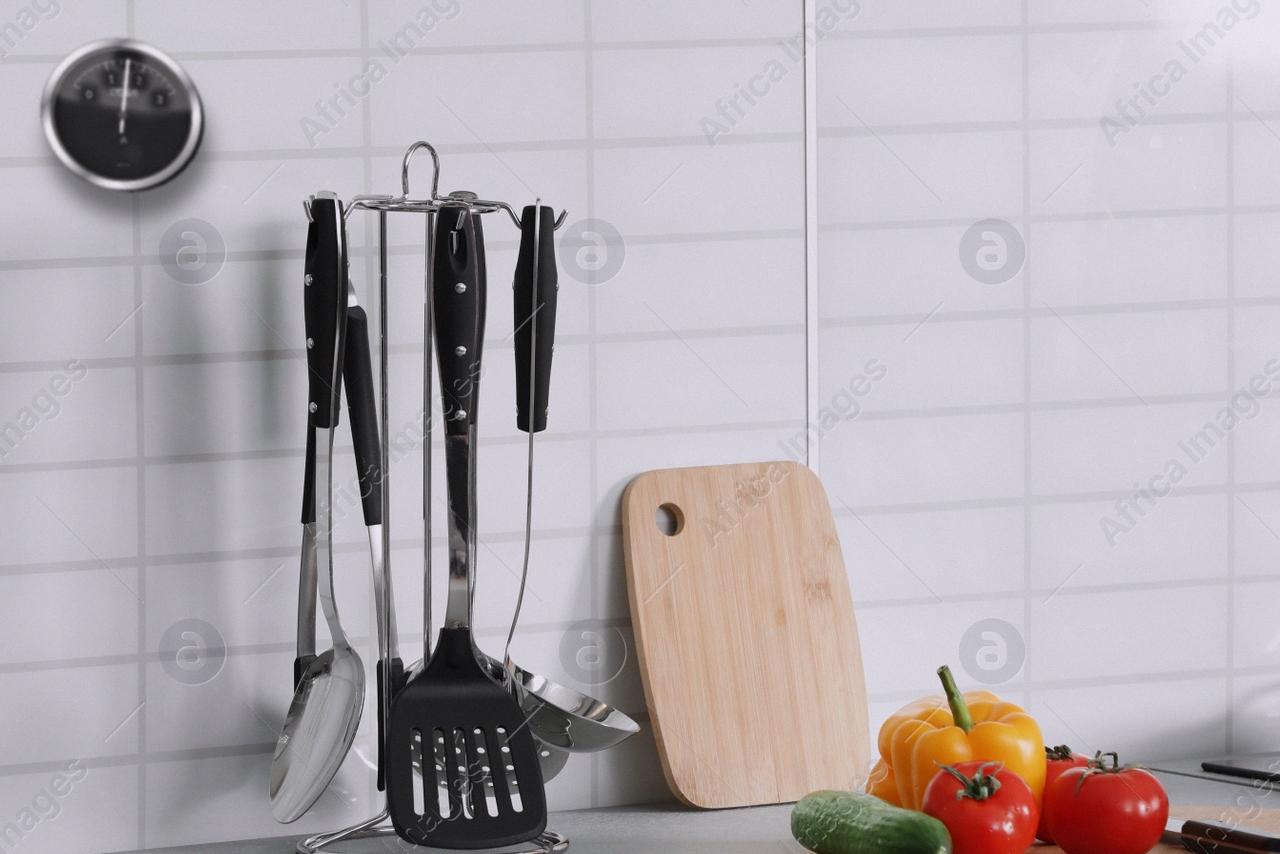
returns 1.6,A
